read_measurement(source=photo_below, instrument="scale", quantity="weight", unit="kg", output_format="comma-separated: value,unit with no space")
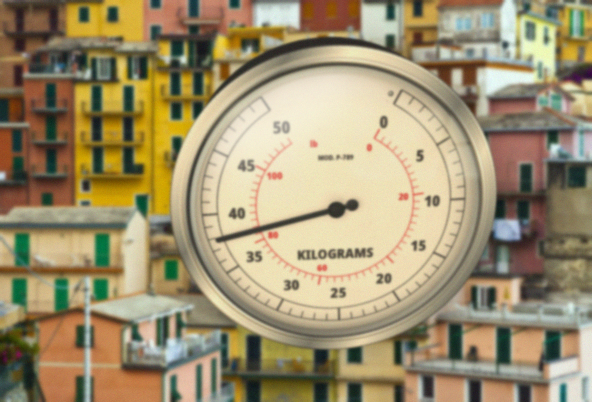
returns 38,kg
